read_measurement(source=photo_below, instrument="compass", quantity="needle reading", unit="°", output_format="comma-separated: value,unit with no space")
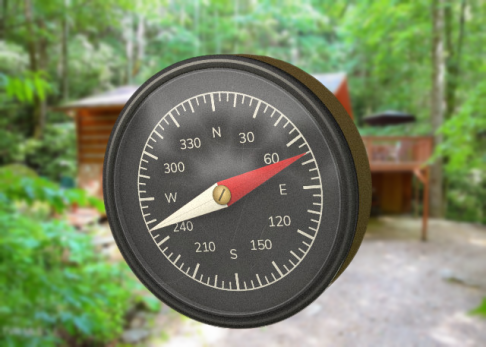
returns 70,°
